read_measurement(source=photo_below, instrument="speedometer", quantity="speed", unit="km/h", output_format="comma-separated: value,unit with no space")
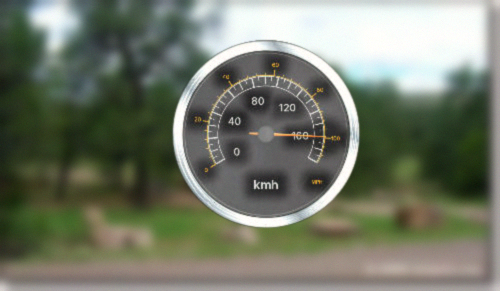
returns 160,km/h
